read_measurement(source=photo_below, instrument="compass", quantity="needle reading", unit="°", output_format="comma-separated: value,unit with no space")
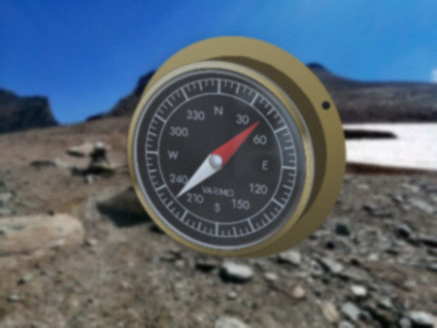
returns 45,°
